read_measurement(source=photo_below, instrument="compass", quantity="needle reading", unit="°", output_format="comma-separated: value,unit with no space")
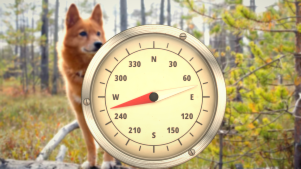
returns 255,°
